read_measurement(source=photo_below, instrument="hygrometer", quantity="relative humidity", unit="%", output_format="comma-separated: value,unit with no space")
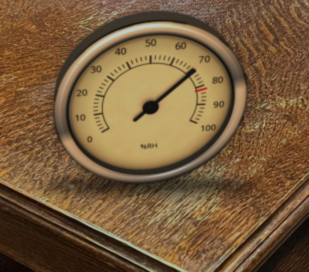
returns 70,%
